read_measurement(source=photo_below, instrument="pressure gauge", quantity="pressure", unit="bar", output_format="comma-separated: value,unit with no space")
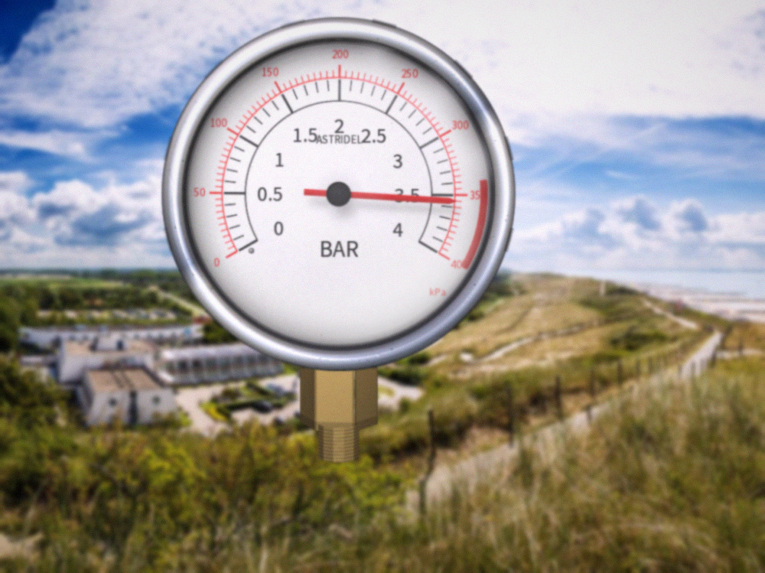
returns 3.55,bar
